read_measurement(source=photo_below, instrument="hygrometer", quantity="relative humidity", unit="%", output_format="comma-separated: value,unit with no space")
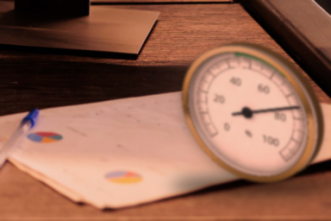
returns 75,%
